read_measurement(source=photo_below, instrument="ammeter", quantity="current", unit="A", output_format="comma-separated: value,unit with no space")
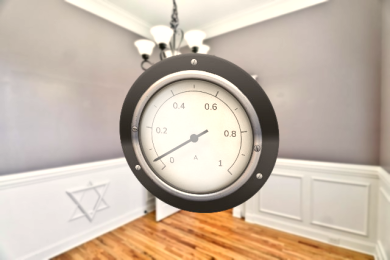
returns 0.05,A
